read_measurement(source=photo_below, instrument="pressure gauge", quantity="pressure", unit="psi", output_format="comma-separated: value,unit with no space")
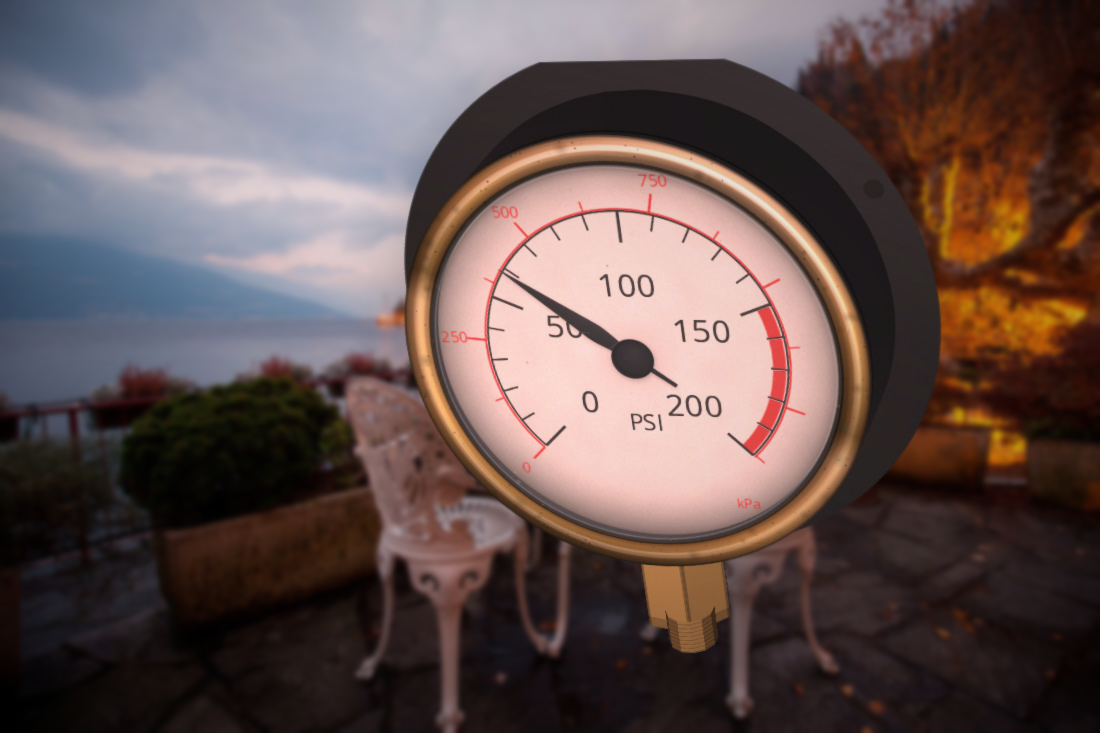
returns 60,psi
